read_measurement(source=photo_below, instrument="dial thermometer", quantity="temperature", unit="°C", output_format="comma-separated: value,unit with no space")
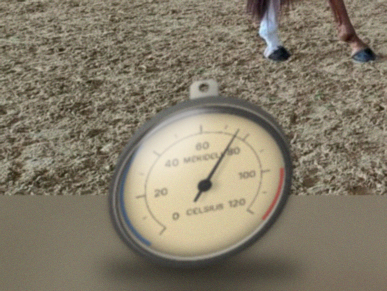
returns 75,°C
